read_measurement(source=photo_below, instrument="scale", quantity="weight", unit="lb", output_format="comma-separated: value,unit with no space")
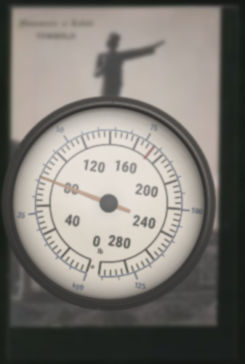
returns 80,lb
